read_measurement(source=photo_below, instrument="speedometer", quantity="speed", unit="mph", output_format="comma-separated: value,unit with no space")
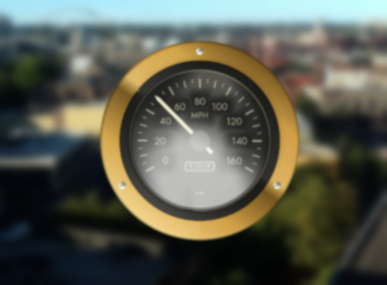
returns 50,mph
